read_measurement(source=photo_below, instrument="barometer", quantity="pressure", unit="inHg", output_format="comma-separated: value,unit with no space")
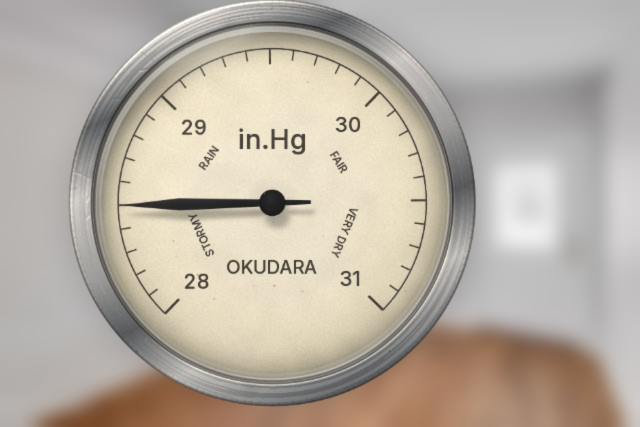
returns 28.5,inHg
